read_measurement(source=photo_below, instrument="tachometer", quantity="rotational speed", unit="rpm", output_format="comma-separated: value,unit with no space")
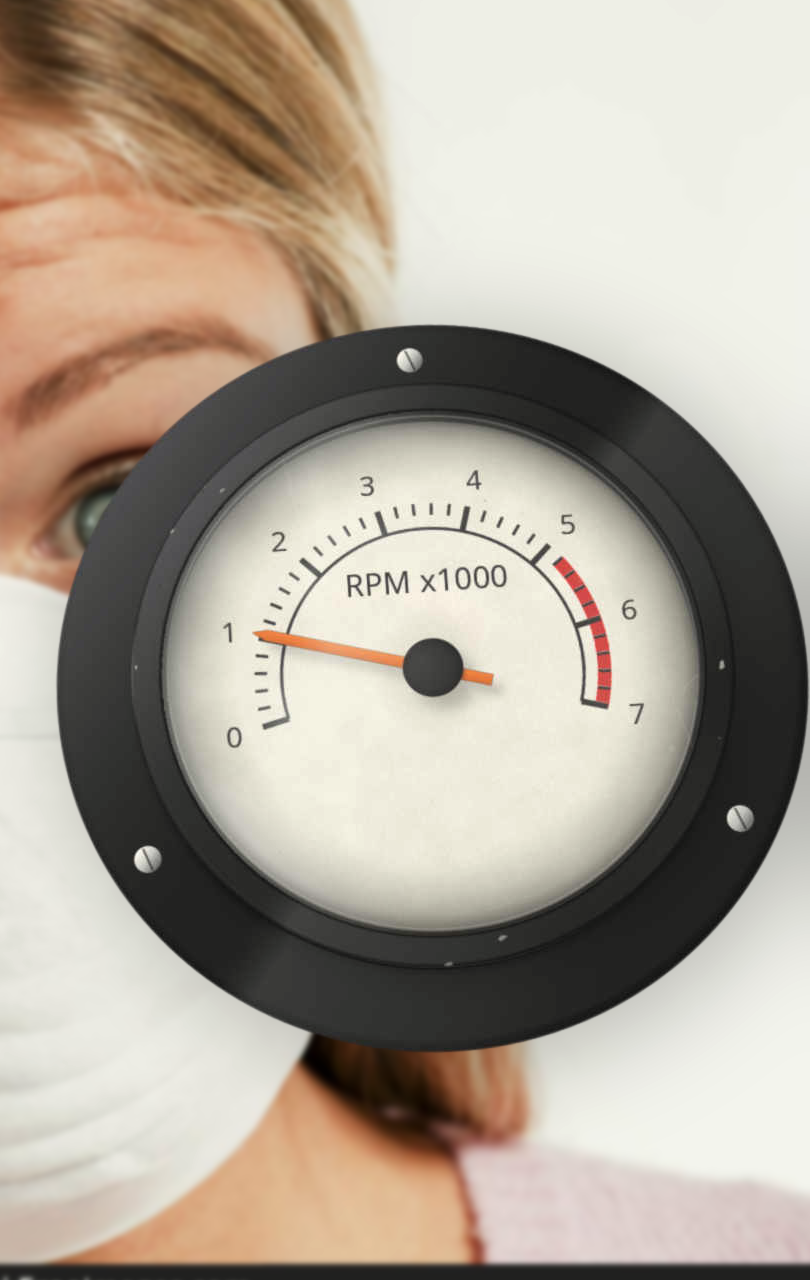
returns 1000,rpm
